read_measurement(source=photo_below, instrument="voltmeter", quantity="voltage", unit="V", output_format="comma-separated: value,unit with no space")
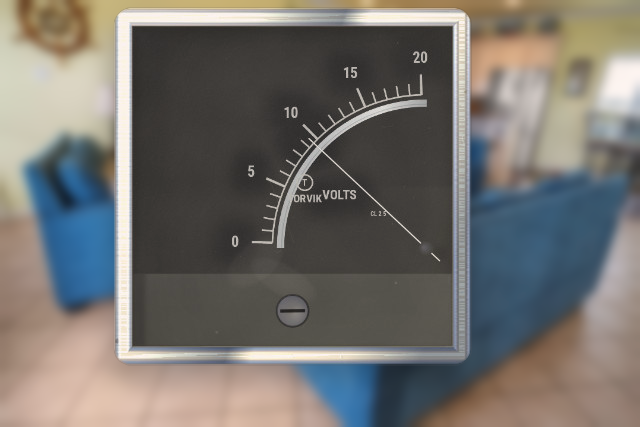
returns 9.5,V
